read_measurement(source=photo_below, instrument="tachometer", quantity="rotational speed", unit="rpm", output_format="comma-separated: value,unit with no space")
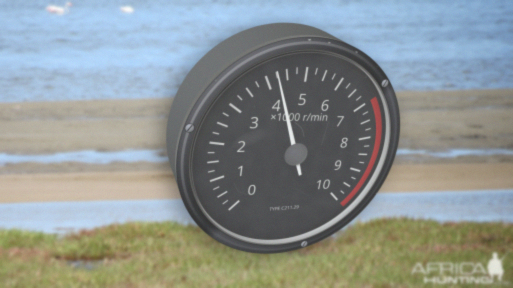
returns 4250,rpm
